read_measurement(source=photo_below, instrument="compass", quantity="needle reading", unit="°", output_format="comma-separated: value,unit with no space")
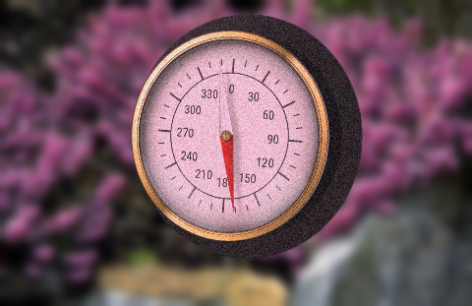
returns 170,°
